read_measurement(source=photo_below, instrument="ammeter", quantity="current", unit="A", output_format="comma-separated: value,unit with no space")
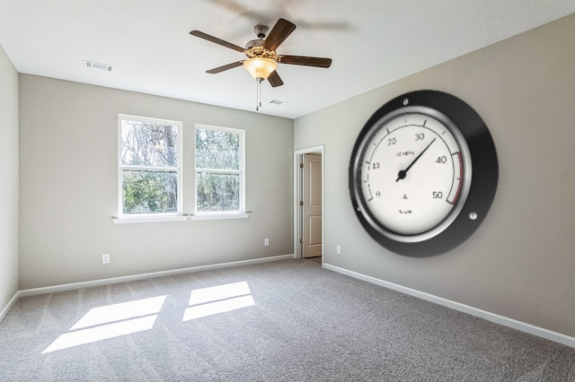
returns 35,A
